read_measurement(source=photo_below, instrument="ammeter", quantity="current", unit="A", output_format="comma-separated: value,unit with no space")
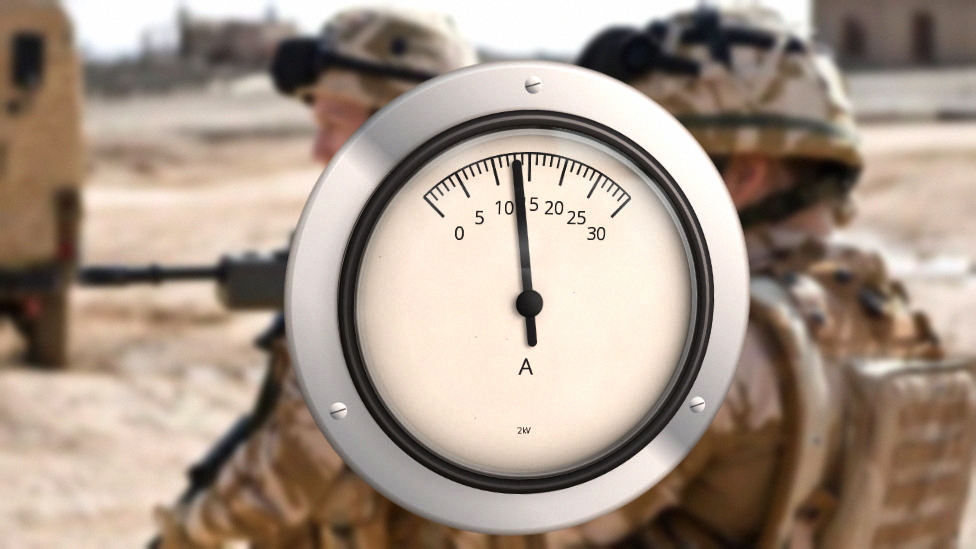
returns 13,A
